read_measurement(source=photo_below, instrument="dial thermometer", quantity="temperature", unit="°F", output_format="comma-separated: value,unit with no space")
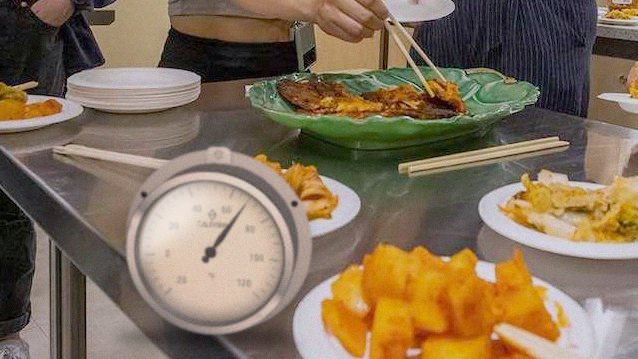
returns 68,°F
